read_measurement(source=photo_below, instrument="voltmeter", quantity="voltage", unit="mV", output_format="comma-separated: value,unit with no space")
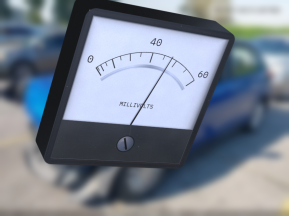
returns 47.5,mV
